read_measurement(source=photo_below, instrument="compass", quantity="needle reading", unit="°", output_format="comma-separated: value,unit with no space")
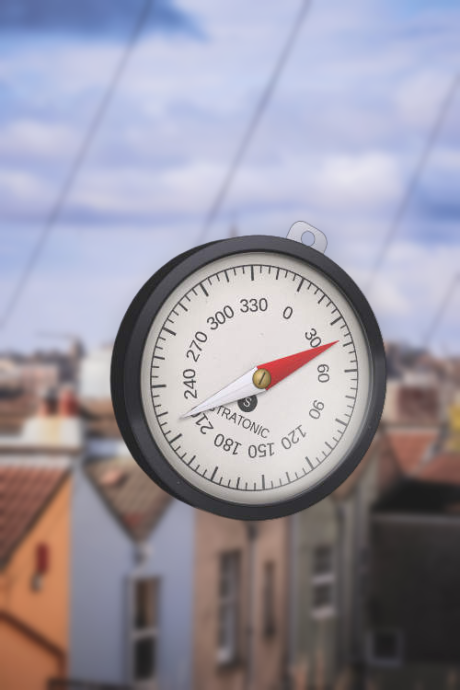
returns 40,°
